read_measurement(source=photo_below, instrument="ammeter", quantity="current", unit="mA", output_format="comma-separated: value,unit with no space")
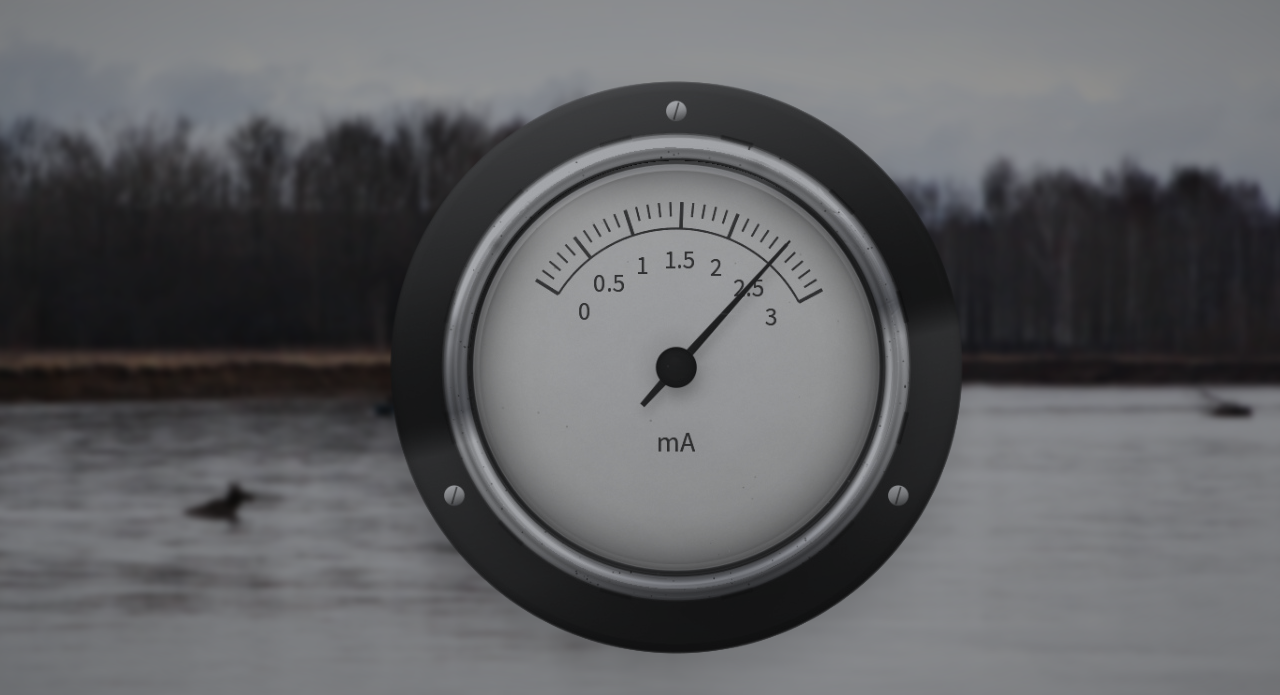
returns 2.5,mA
